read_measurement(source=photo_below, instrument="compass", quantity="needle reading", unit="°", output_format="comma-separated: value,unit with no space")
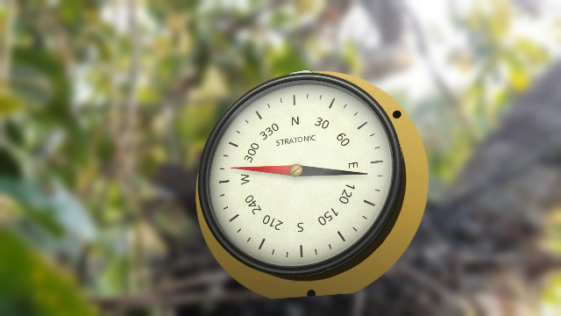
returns 280,°
